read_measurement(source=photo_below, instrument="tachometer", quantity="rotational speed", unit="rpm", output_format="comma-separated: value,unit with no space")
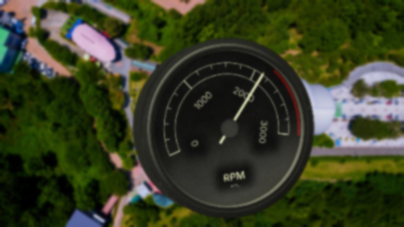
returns 2100,rpm
